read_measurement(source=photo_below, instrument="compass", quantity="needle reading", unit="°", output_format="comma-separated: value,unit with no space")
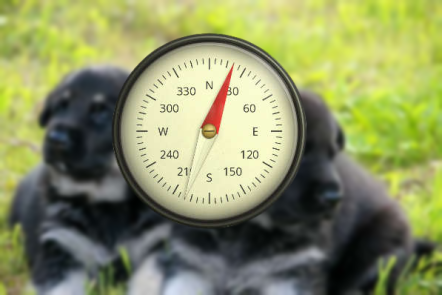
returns 20,°
